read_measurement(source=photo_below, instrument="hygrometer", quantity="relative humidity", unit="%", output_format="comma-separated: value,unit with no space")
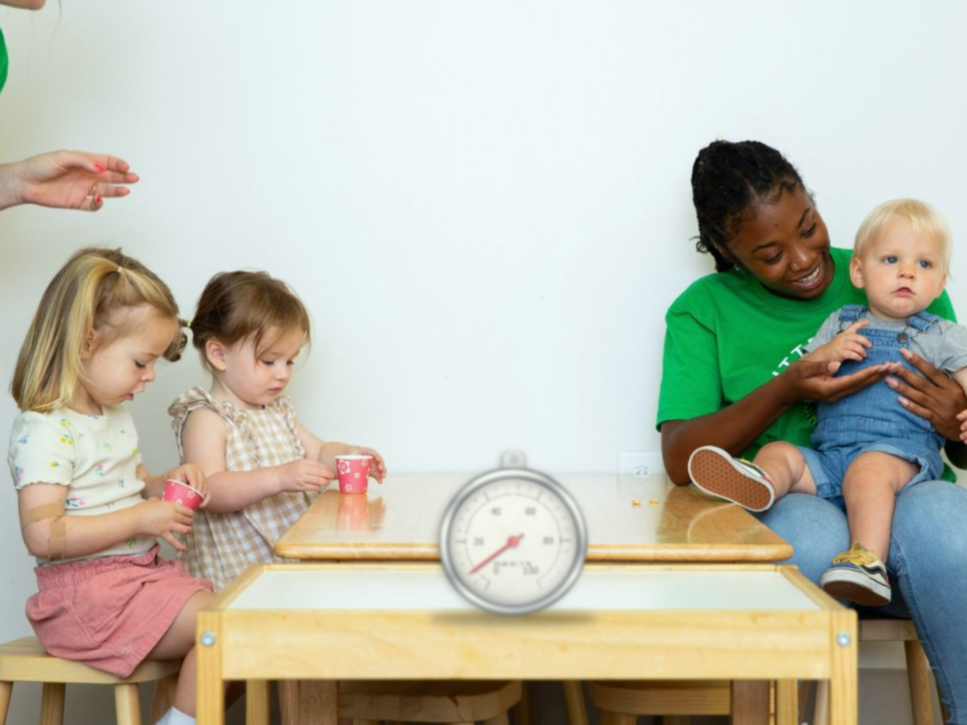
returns 8,%
